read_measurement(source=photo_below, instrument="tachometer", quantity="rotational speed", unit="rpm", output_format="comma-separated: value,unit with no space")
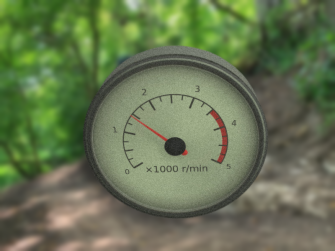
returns 1500,rpm
